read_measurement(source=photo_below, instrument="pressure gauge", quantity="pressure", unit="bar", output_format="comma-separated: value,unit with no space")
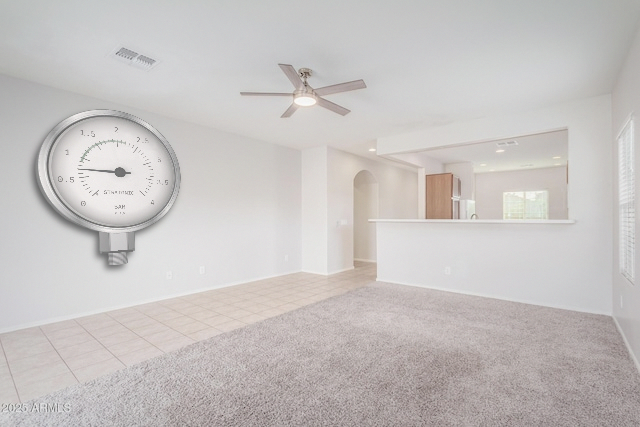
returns 0.7,bar
